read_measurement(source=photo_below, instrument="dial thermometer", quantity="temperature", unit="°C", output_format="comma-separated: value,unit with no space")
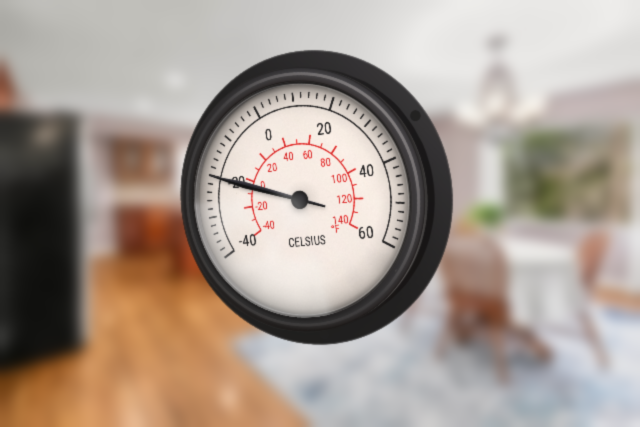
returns -20,°C
